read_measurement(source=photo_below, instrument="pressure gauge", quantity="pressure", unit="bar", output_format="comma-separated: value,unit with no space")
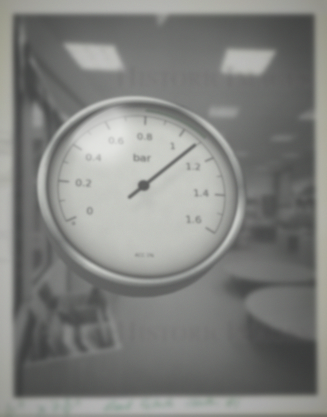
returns 1.1,bar
